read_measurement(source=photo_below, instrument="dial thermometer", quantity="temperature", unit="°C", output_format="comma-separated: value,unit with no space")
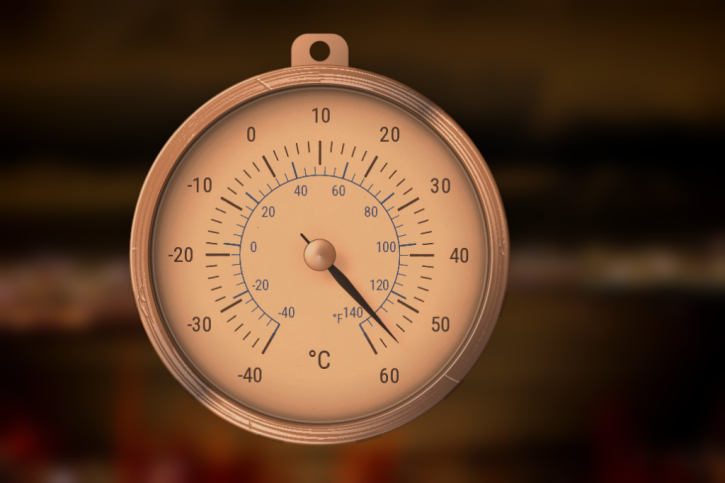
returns 56,°C
